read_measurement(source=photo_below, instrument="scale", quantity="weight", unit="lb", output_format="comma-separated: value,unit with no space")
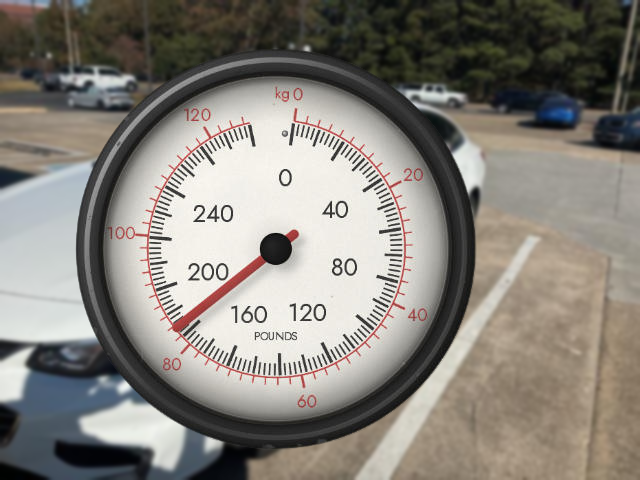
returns 184,lb
